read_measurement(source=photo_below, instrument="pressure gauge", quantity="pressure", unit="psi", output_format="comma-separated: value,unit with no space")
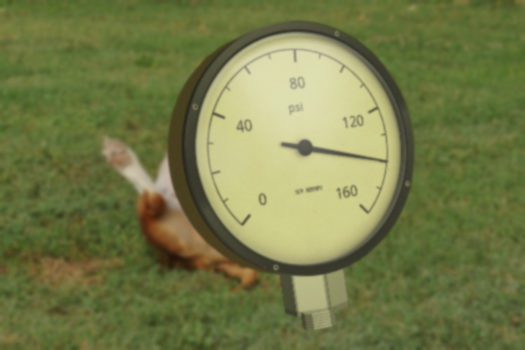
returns 140,psi
